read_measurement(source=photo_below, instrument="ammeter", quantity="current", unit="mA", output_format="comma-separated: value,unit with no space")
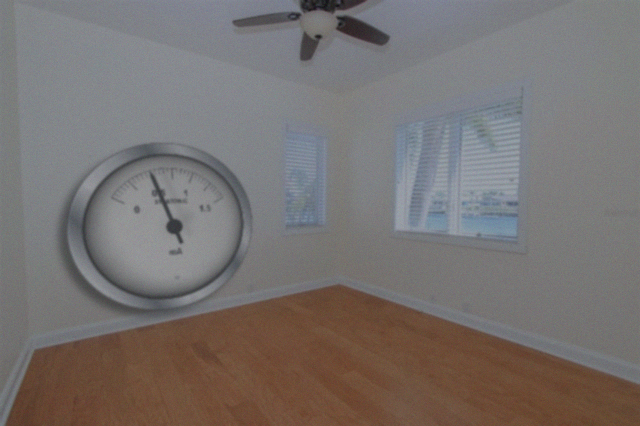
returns 0.5,mA
